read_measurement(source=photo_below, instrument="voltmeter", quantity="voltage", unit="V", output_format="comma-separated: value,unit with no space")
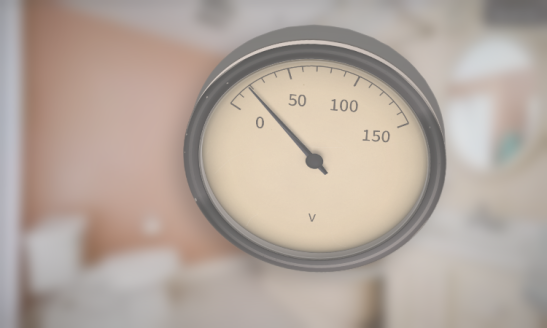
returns 20,V
